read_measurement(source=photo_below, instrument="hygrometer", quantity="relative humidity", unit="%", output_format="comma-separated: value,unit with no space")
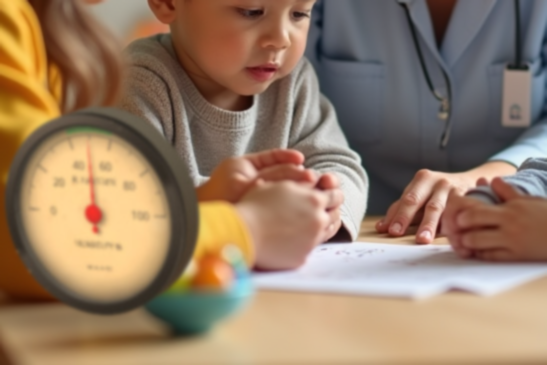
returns 50,%
